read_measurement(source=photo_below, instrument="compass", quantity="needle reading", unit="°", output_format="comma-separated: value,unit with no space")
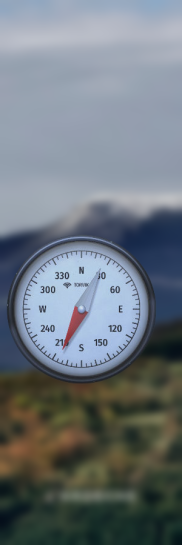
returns 205,°
